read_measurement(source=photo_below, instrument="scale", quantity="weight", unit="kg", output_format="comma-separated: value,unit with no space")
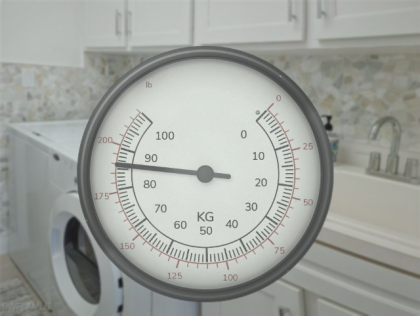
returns 86,kg
